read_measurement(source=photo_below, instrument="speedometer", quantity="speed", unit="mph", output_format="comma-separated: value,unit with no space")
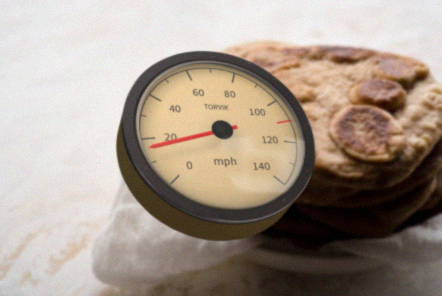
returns 15,mph
